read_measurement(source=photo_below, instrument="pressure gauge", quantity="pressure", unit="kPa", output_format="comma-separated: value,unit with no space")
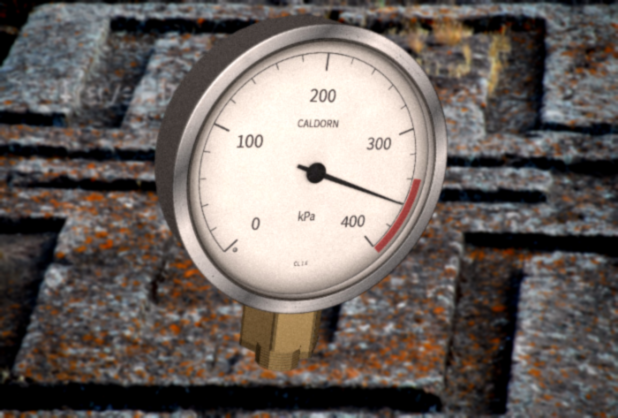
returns 360,kPa
